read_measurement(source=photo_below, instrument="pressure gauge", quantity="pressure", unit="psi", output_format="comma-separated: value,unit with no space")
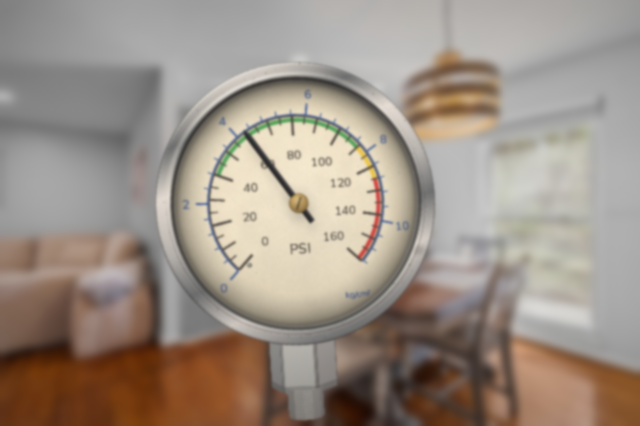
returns 60,psi
